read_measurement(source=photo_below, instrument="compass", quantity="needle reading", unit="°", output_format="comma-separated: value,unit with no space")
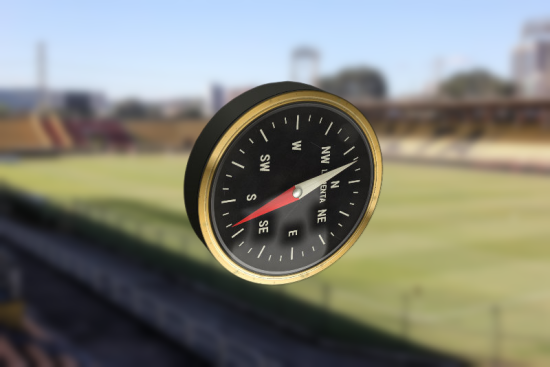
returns 160,°
